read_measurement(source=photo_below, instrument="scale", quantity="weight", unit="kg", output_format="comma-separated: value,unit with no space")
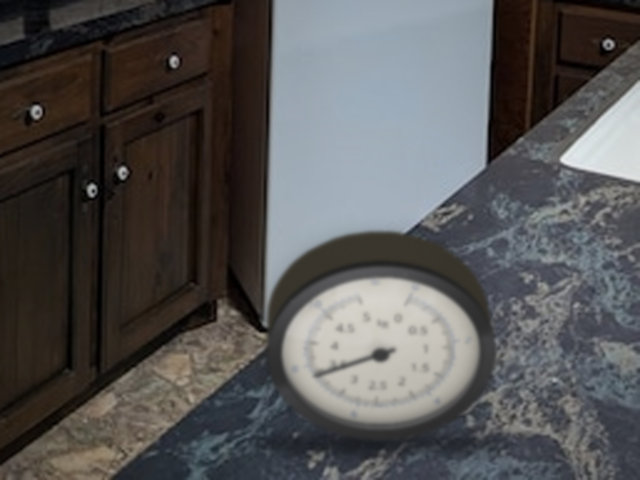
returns 3.5,kg
